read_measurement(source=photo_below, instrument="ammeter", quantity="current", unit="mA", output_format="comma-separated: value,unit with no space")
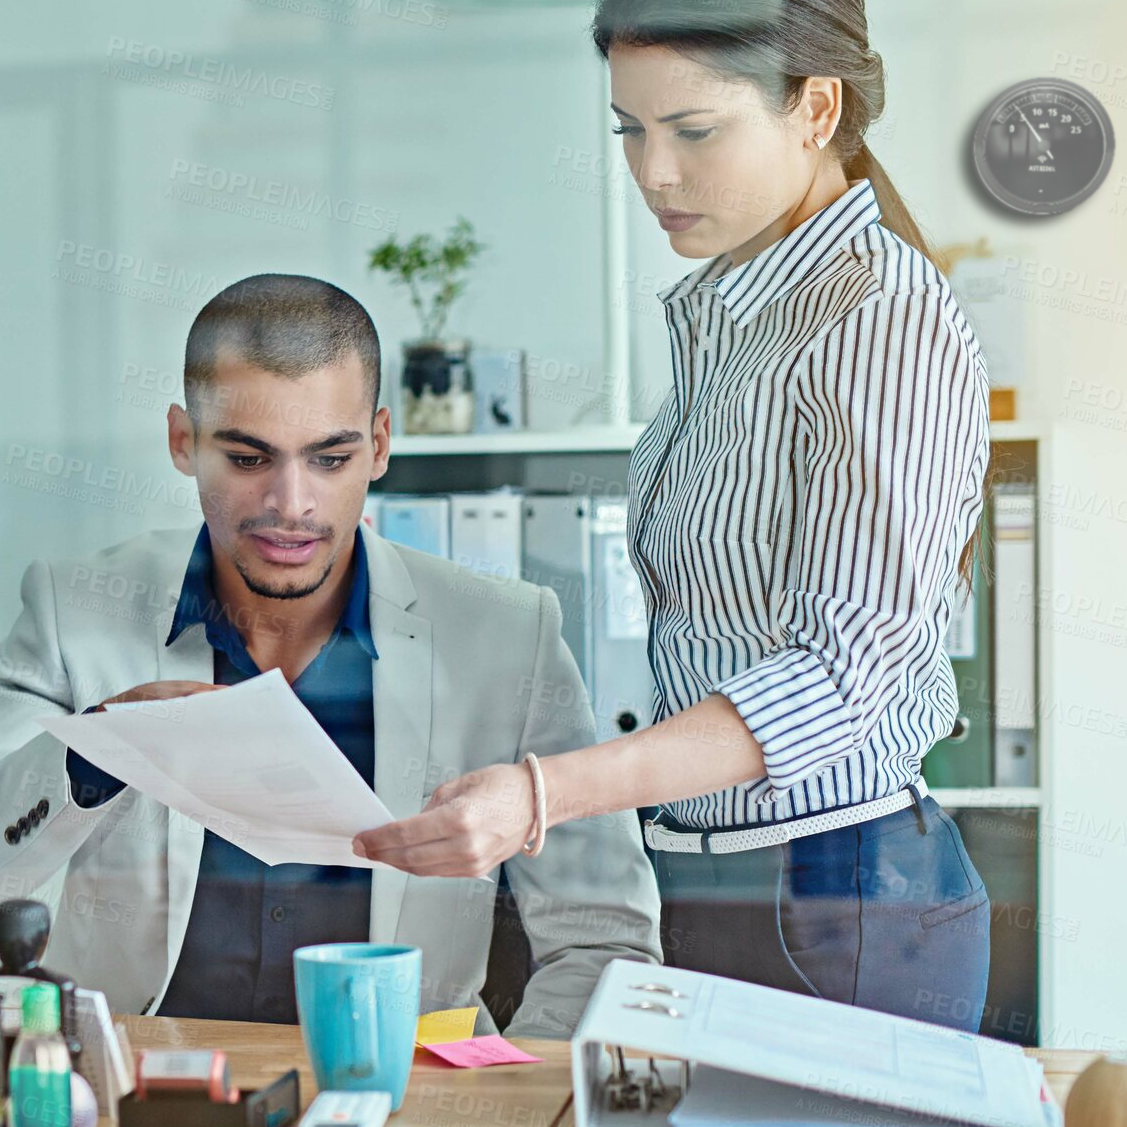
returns 5,mA
